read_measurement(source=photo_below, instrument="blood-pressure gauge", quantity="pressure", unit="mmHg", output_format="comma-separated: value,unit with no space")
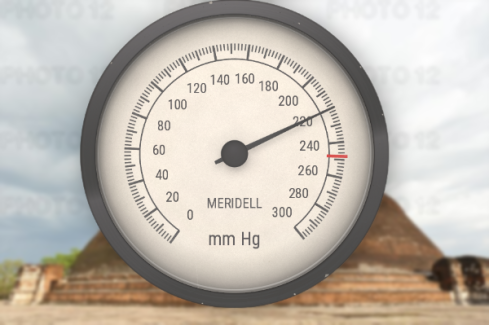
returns 220,mmHg
